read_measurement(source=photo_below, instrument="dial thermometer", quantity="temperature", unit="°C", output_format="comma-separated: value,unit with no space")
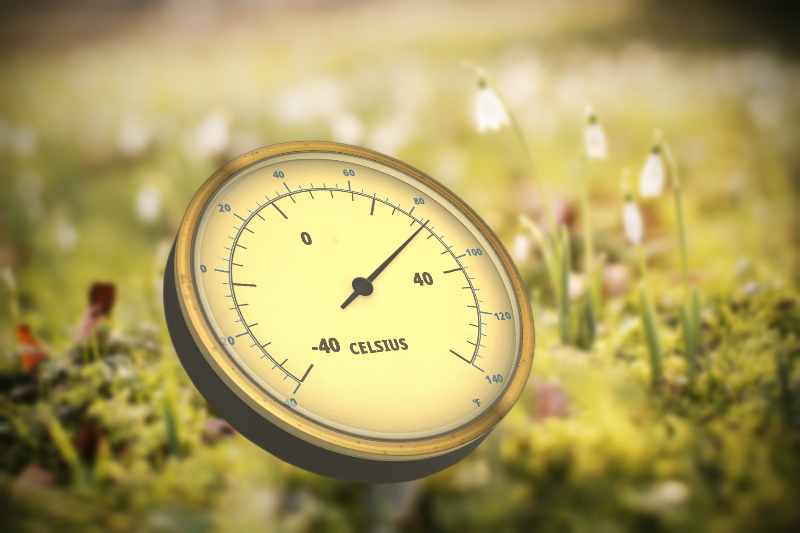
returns 30,°C
